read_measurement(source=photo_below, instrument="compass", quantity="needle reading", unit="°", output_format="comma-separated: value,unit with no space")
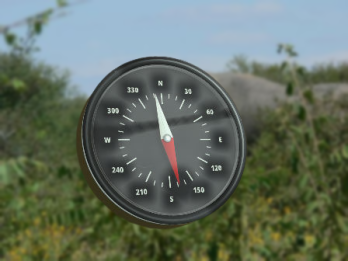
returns 170,°
